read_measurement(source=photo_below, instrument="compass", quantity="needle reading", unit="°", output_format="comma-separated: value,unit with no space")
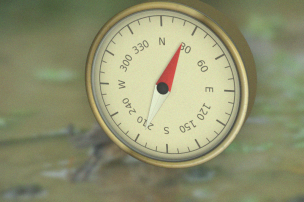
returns 25,°
